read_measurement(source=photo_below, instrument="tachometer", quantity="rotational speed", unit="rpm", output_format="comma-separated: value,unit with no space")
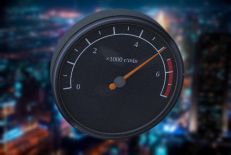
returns 5000,rpm
